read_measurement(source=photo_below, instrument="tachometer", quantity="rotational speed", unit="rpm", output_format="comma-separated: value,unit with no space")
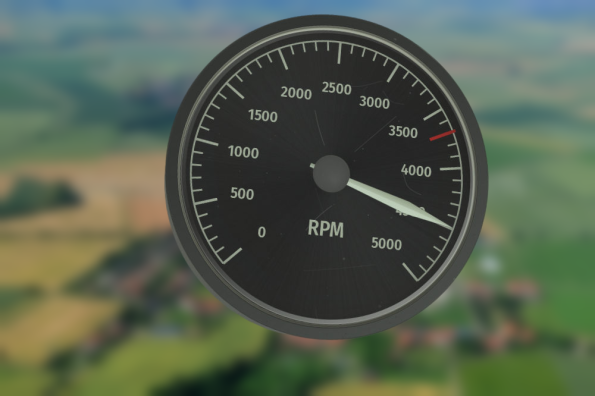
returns 4500,rpm
